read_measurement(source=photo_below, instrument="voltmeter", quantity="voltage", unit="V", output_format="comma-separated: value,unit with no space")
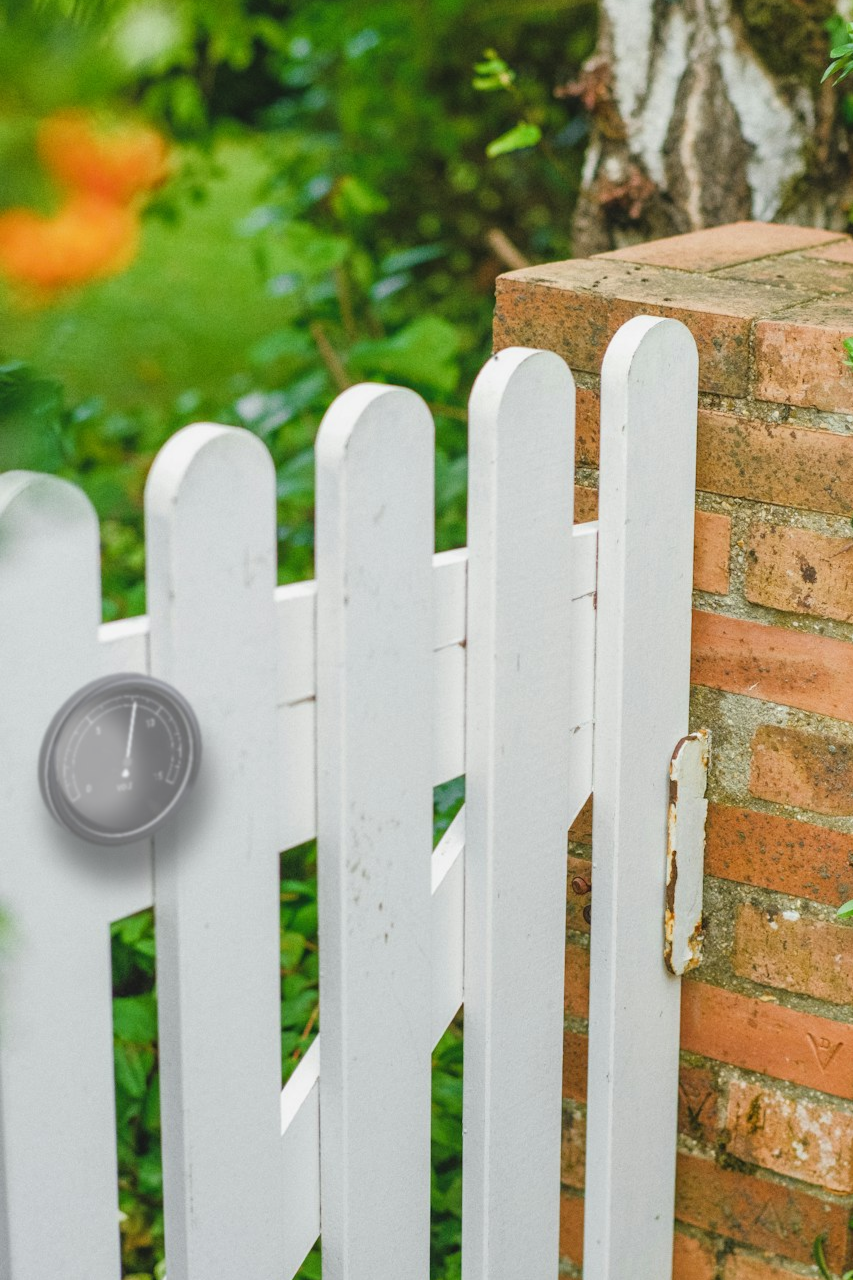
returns 8,V
